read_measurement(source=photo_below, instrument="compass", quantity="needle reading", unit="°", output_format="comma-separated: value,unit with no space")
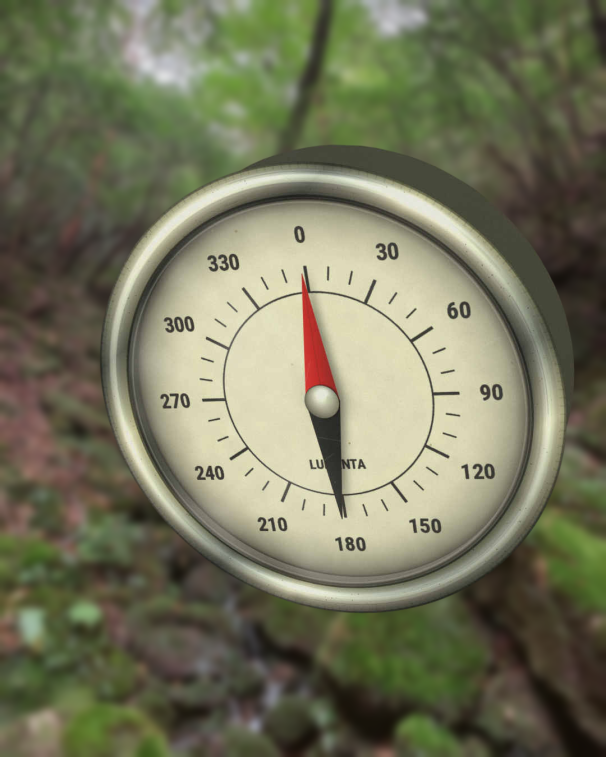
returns 0,°
